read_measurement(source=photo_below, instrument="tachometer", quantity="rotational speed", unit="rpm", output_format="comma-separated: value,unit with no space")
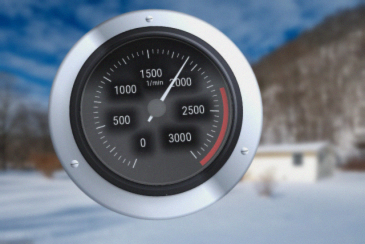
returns 1900,rpm
